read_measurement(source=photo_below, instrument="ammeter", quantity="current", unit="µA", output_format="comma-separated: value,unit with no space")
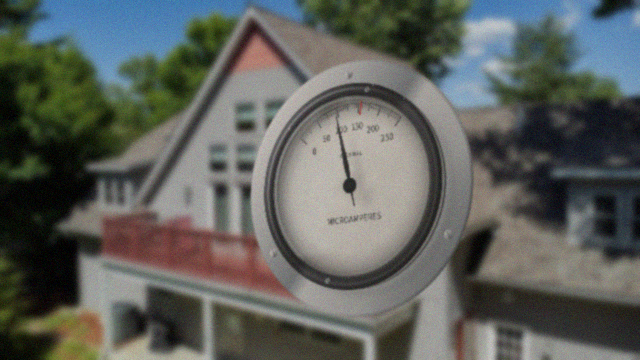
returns 100,µA
